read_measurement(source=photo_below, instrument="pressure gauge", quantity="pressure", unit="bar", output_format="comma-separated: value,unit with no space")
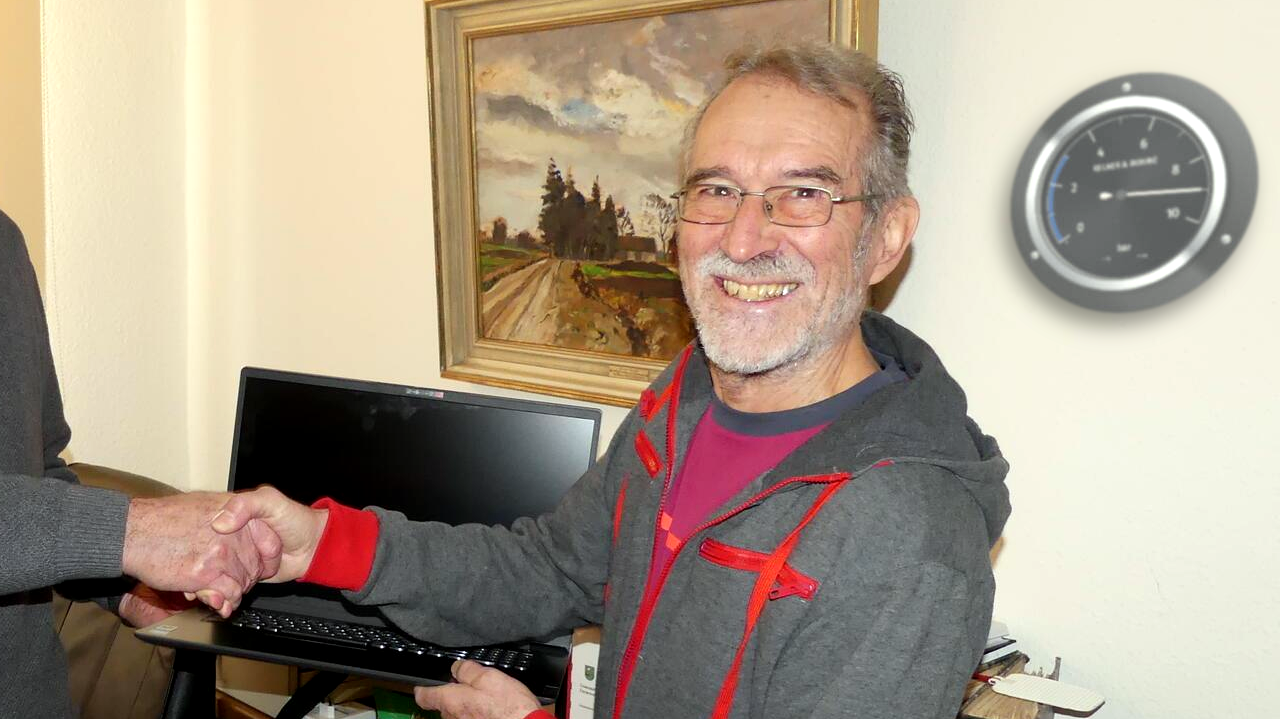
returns 9,bar
